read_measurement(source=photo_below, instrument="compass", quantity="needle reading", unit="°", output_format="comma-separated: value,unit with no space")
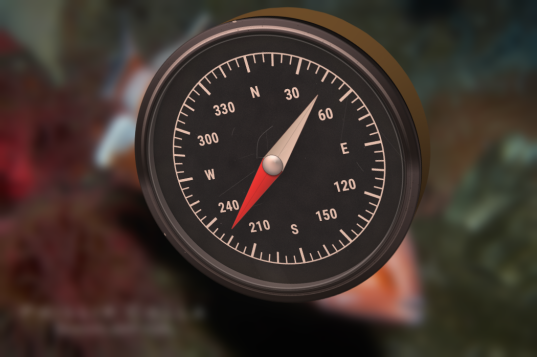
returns 227.5,°
